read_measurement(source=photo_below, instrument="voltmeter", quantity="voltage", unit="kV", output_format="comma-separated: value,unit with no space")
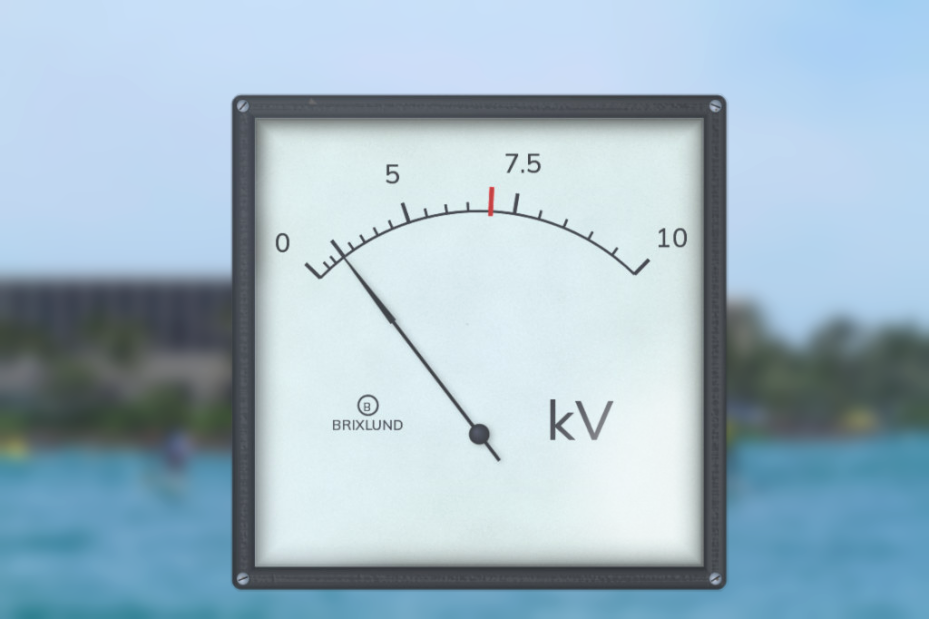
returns 2.5,kV
